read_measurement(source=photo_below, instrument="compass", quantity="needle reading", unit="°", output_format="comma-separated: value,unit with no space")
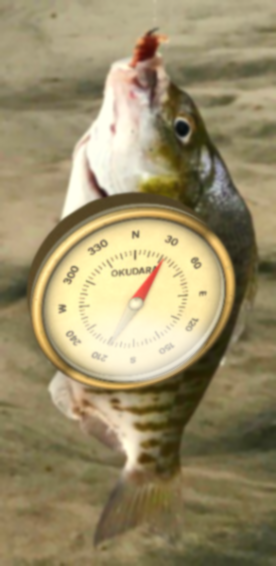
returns 30,°
